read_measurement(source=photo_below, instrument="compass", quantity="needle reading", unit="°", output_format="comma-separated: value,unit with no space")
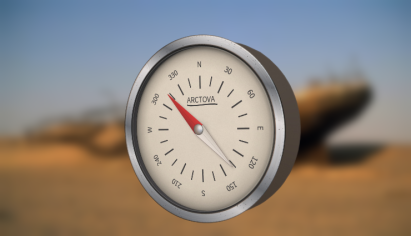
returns 315,°
